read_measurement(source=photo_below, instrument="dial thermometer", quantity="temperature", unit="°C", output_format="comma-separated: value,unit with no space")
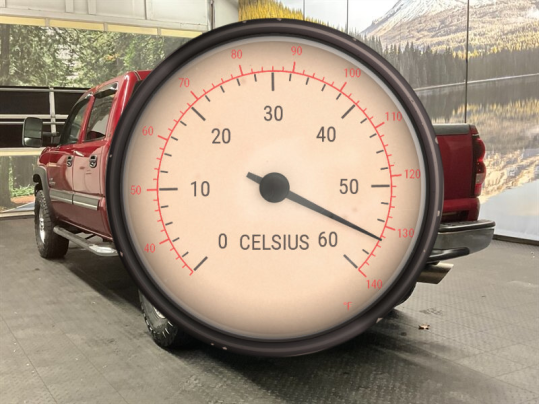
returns 56,°C
